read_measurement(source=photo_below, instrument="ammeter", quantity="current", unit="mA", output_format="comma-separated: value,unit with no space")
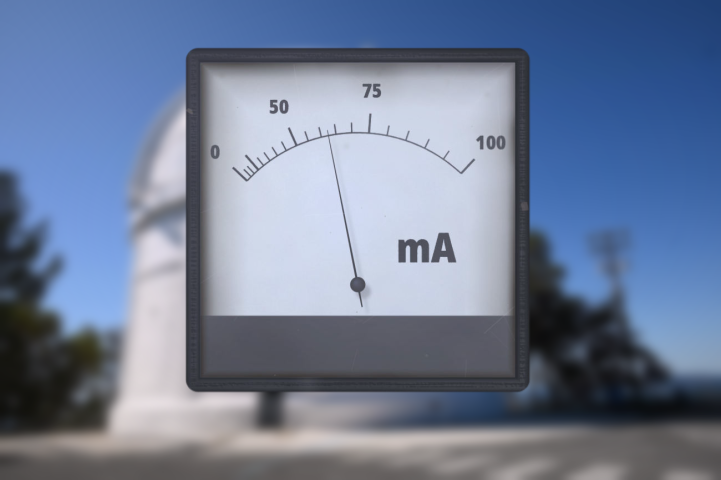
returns 62.5,mA
